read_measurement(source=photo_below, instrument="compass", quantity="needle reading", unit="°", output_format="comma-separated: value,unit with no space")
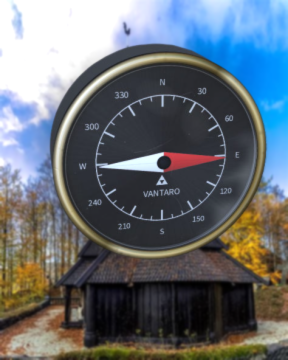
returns 90,°
